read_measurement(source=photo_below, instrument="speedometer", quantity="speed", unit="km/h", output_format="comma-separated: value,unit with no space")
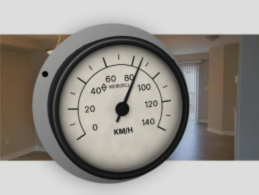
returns 85,km/h
